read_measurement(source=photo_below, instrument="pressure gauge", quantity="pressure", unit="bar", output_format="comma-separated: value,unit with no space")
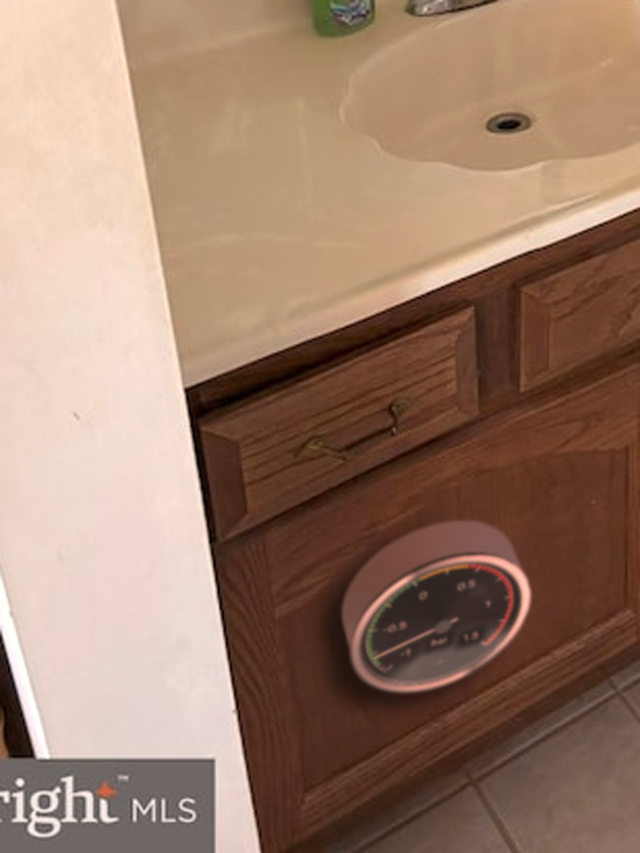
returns -0.75,bar
